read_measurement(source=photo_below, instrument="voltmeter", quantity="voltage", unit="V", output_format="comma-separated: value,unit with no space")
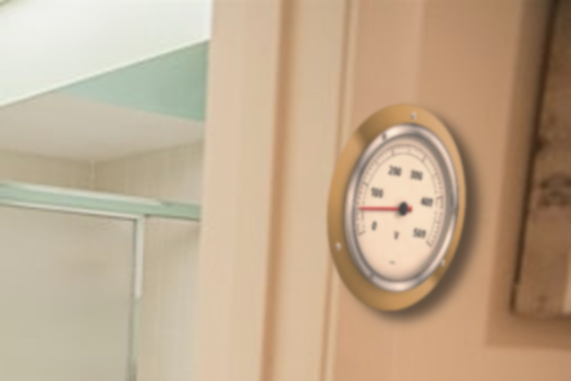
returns 50,V
